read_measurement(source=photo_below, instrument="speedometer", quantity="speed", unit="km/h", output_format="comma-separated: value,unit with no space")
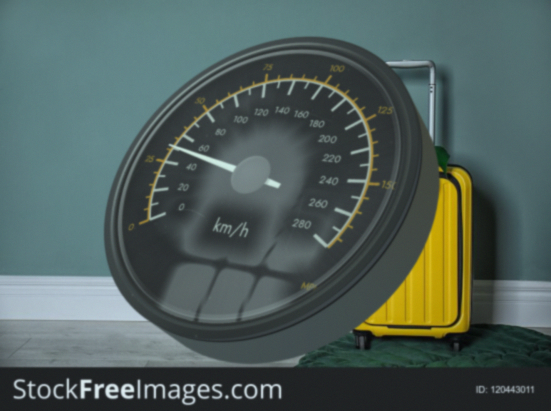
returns 50,km/h
